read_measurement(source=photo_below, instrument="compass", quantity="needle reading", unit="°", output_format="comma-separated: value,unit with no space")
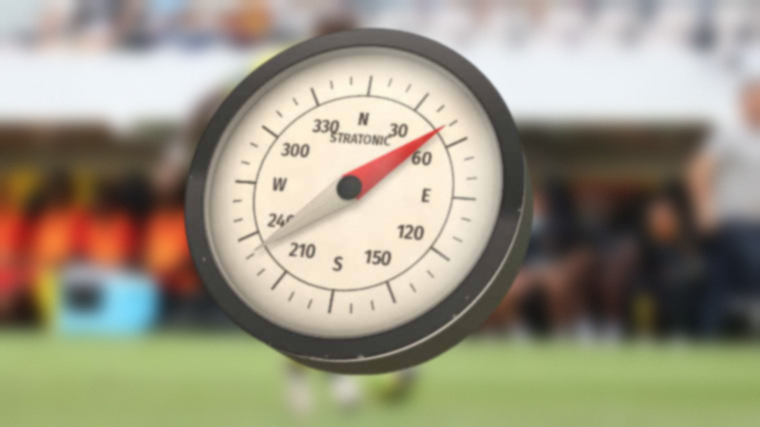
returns 50,°
